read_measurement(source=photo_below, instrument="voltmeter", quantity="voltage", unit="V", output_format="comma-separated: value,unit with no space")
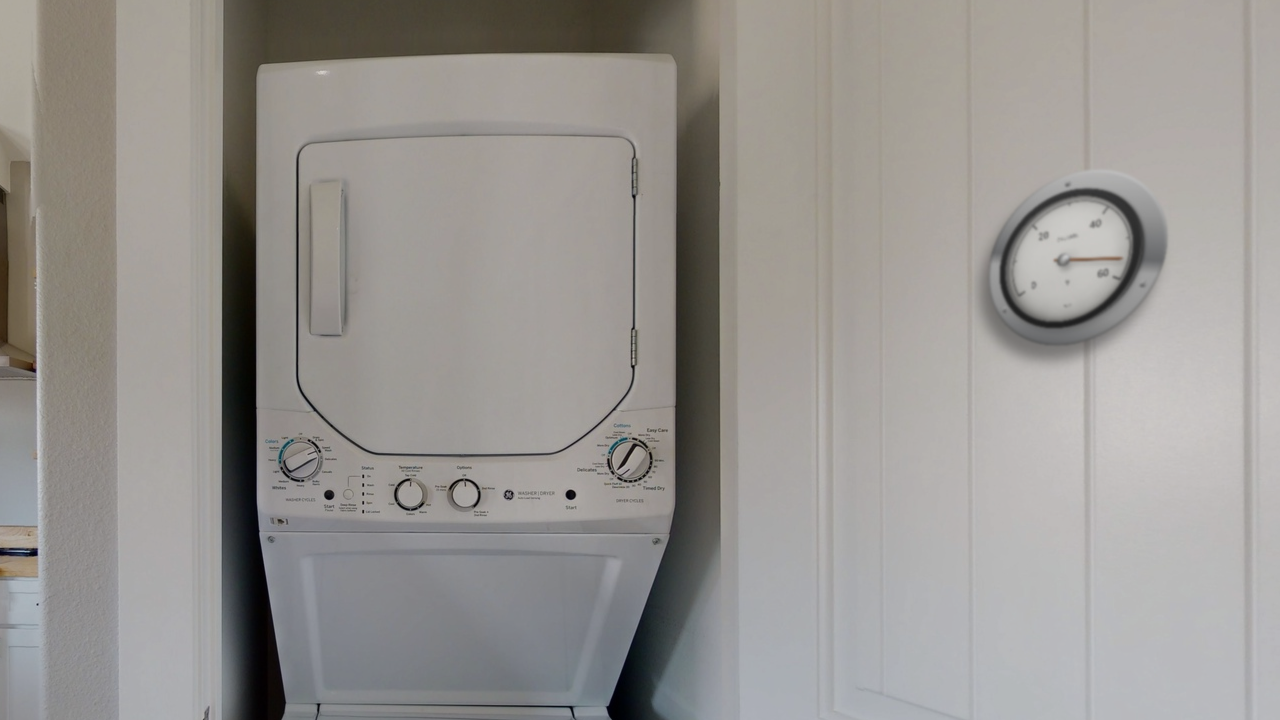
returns 55,V
